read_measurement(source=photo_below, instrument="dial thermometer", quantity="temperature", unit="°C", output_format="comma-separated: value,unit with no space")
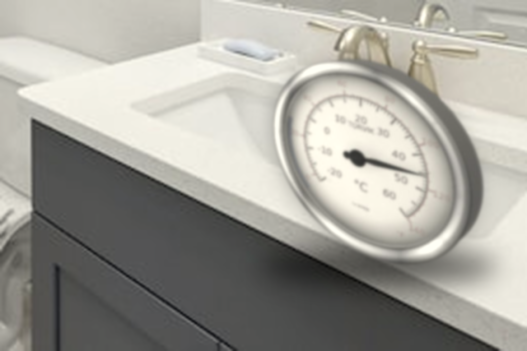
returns 45,°C
